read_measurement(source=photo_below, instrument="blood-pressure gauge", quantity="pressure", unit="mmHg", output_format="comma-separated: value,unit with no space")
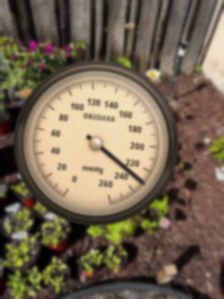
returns 230,mmHg
